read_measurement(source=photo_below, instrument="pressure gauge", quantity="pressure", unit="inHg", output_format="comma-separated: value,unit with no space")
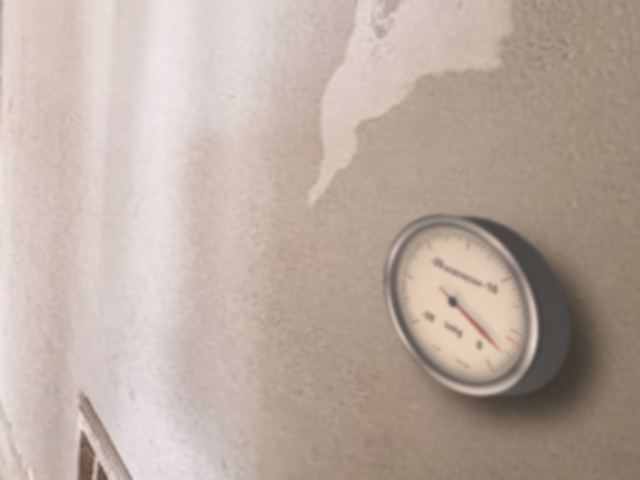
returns -2.5,inHg
